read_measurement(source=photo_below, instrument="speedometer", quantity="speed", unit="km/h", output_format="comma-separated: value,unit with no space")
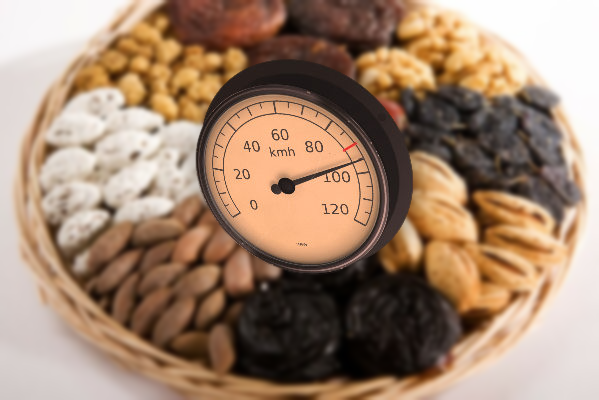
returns 95,km/h
